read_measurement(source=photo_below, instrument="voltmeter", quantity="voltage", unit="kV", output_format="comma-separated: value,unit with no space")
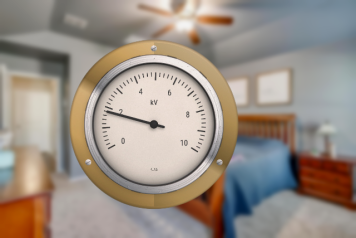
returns 1.8,kV
